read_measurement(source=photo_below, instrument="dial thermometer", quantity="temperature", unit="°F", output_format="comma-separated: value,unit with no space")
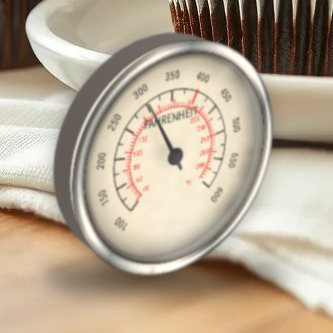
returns 300,°F
